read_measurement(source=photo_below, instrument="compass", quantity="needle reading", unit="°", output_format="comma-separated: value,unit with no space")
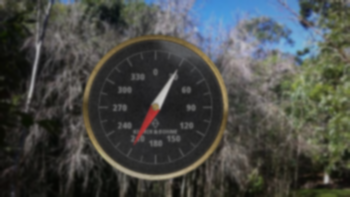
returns 210,°
